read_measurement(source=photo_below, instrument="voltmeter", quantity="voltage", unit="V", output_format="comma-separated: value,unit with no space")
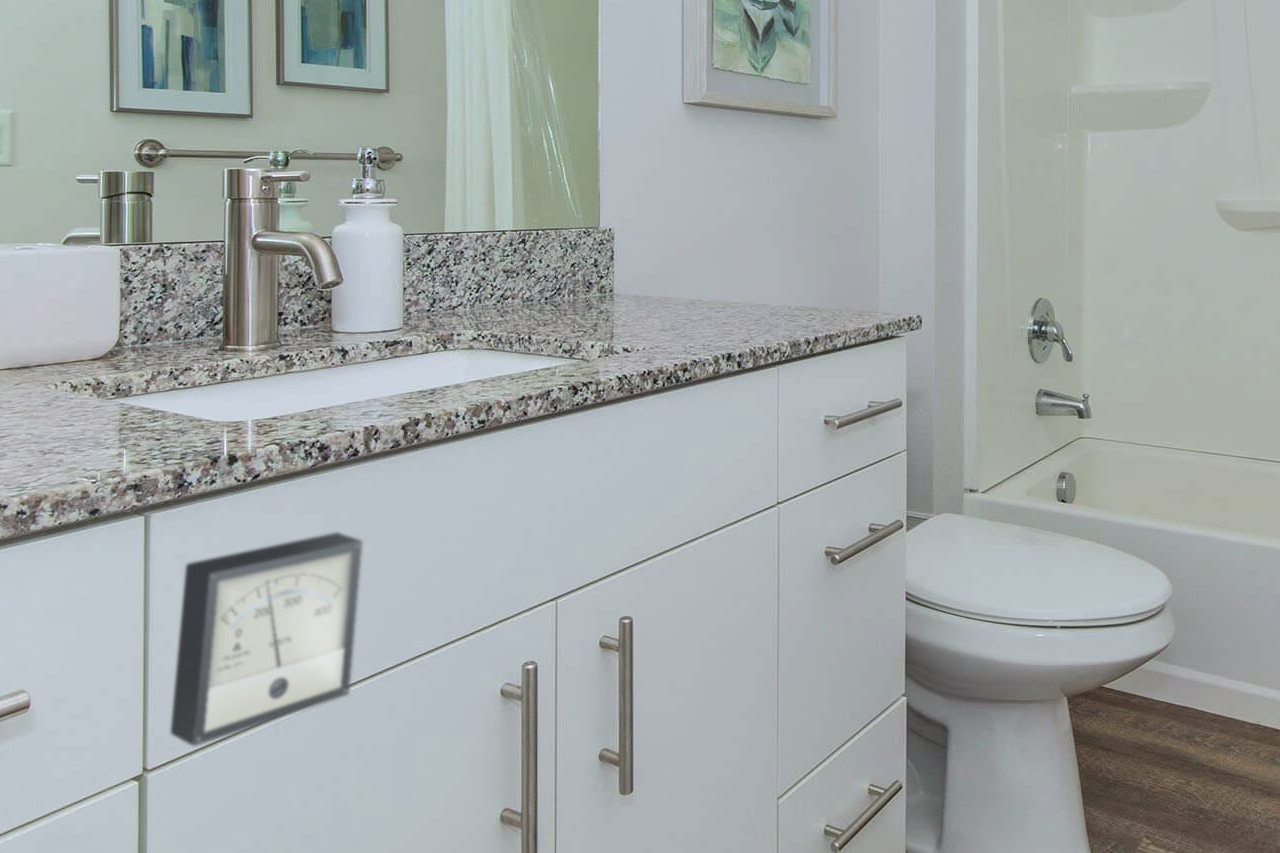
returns 225,V
